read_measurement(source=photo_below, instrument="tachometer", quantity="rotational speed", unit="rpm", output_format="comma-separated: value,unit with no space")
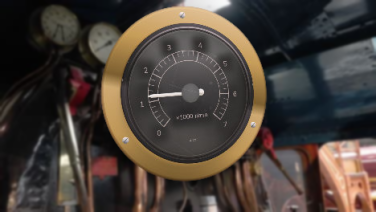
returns 1200,rpm
